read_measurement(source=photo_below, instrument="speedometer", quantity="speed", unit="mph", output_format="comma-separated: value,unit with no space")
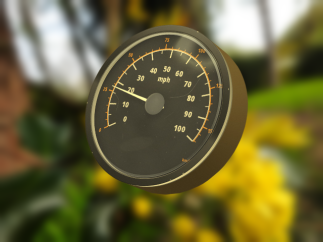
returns 17.5,mph
